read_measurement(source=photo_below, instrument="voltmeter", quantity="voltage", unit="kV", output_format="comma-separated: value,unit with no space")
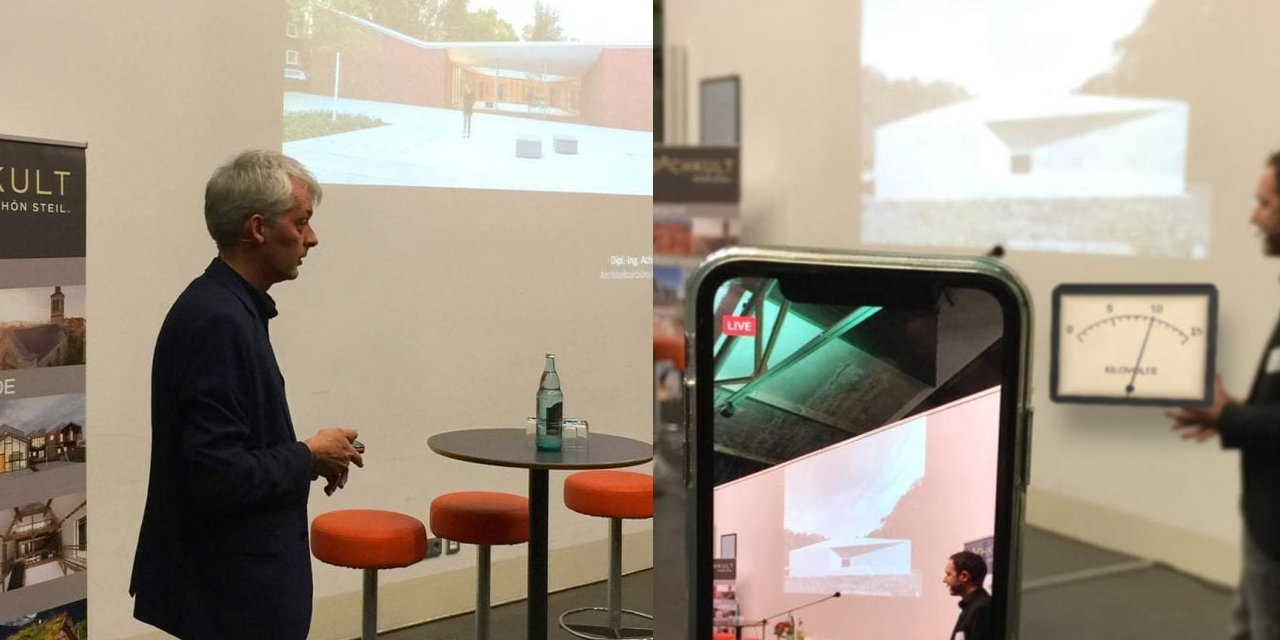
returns 10,kV
